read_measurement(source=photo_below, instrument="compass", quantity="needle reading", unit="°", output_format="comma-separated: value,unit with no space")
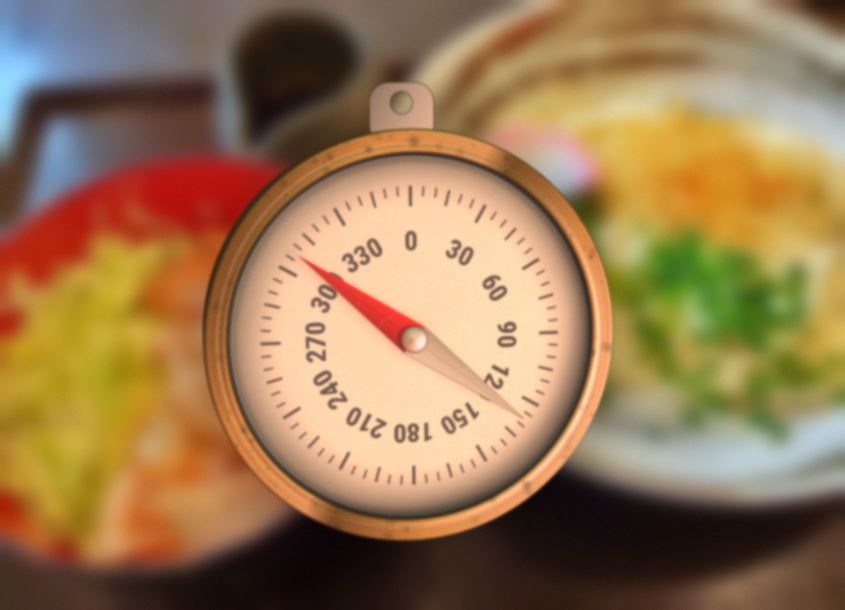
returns 307.5,°
